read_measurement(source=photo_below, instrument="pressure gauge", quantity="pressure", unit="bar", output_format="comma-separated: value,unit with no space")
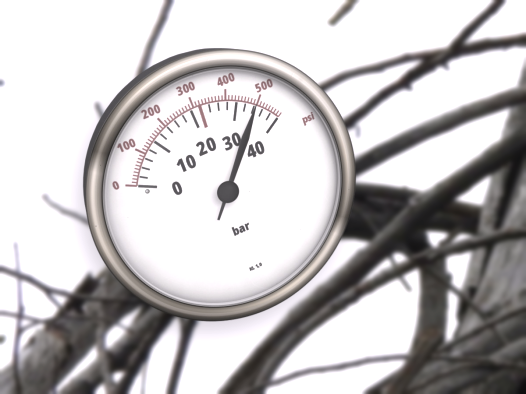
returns 34,bar
